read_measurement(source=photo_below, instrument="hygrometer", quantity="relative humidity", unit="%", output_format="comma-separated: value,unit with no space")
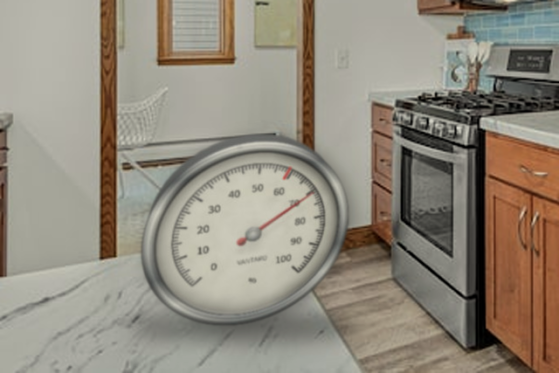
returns 70,%
